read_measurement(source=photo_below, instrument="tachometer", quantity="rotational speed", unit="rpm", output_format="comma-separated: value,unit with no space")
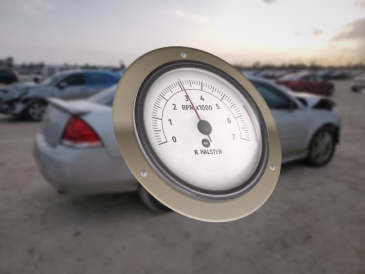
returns 3000,rpm
